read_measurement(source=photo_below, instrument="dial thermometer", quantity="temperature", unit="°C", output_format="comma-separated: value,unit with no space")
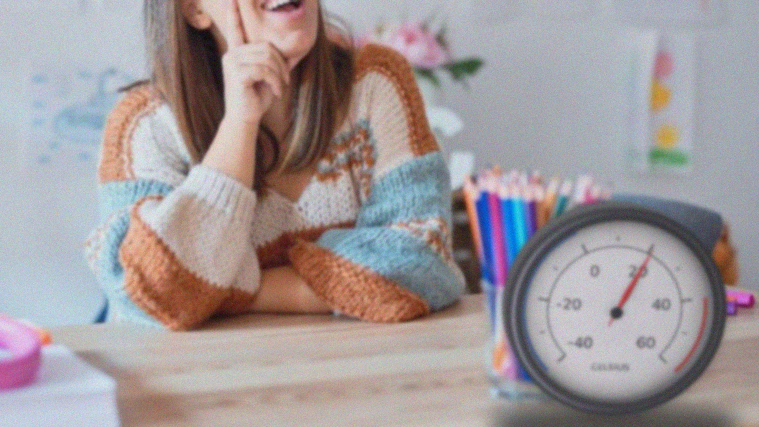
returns 20,°C
